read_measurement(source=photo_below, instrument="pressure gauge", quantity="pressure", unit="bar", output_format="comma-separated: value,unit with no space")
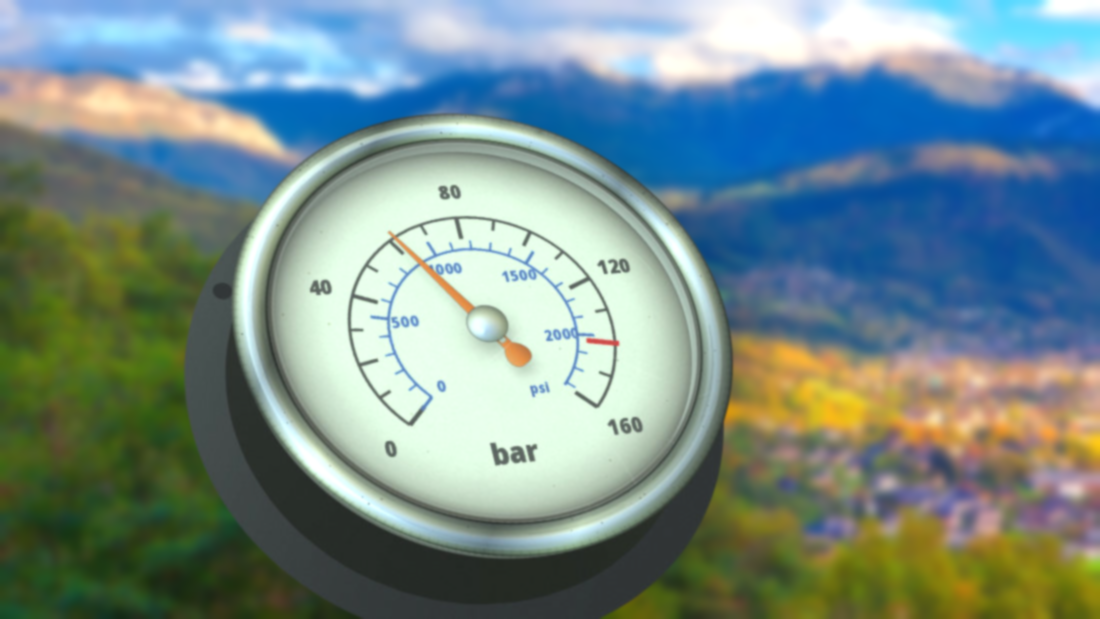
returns 60,bar
